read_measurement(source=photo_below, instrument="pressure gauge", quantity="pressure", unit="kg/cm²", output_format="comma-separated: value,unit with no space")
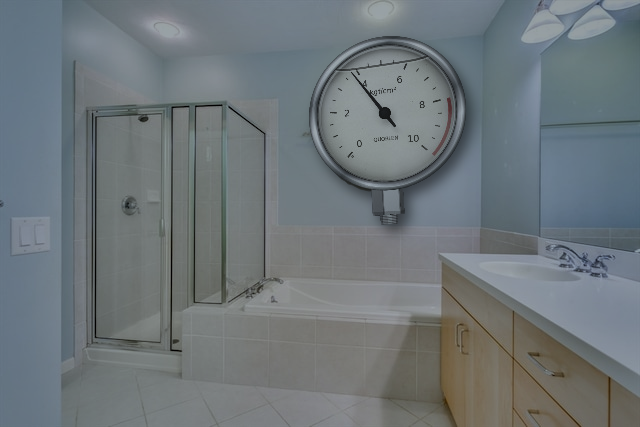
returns 3.75,kg/cm²
